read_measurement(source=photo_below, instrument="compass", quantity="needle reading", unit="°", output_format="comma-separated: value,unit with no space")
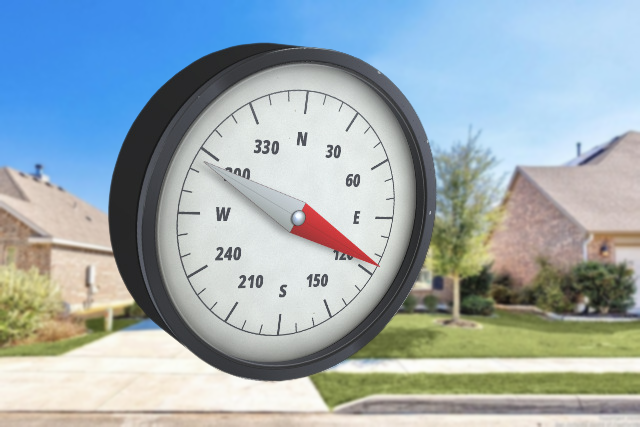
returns 115,°
